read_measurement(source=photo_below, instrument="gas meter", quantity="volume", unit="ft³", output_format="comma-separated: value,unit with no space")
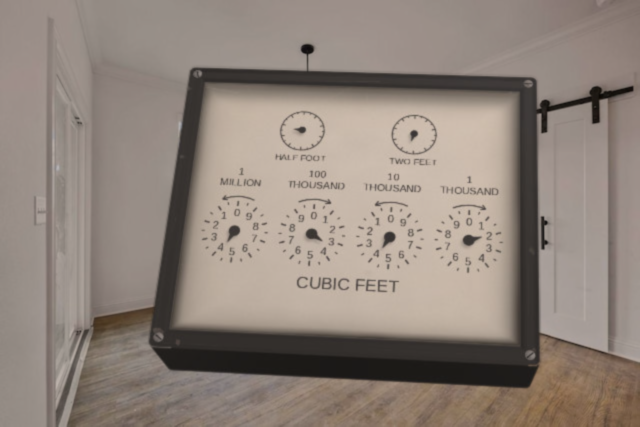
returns 434200,ft³
